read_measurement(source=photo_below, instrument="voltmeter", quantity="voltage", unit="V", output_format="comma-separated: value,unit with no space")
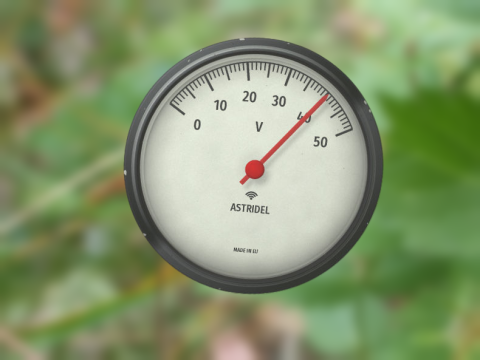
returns 40,V
